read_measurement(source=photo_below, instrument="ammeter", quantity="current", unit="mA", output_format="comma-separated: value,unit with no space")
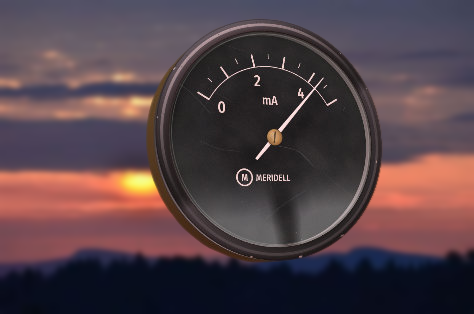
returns 4.25,mA
